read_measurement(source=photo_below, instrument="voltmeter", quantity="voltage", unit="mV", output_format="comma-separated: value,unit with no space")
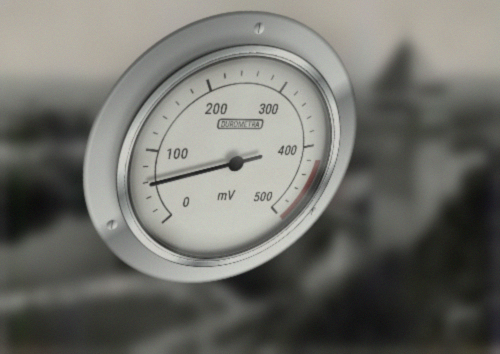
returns 60,mV
